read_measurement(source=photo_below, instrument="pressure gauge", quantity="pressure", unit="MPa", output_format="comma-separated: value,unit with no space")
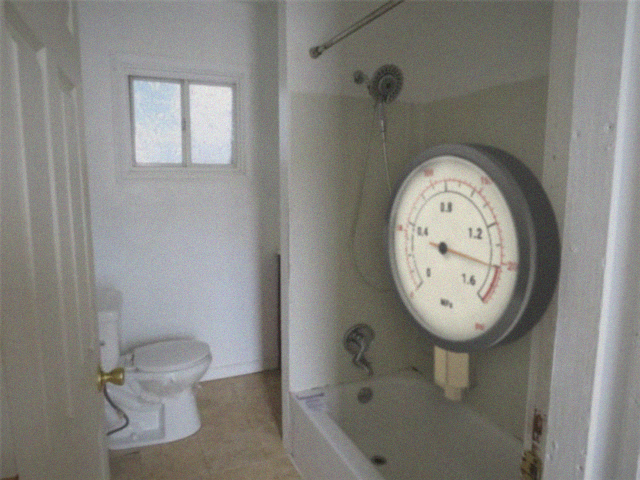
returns 1.4,MPa
